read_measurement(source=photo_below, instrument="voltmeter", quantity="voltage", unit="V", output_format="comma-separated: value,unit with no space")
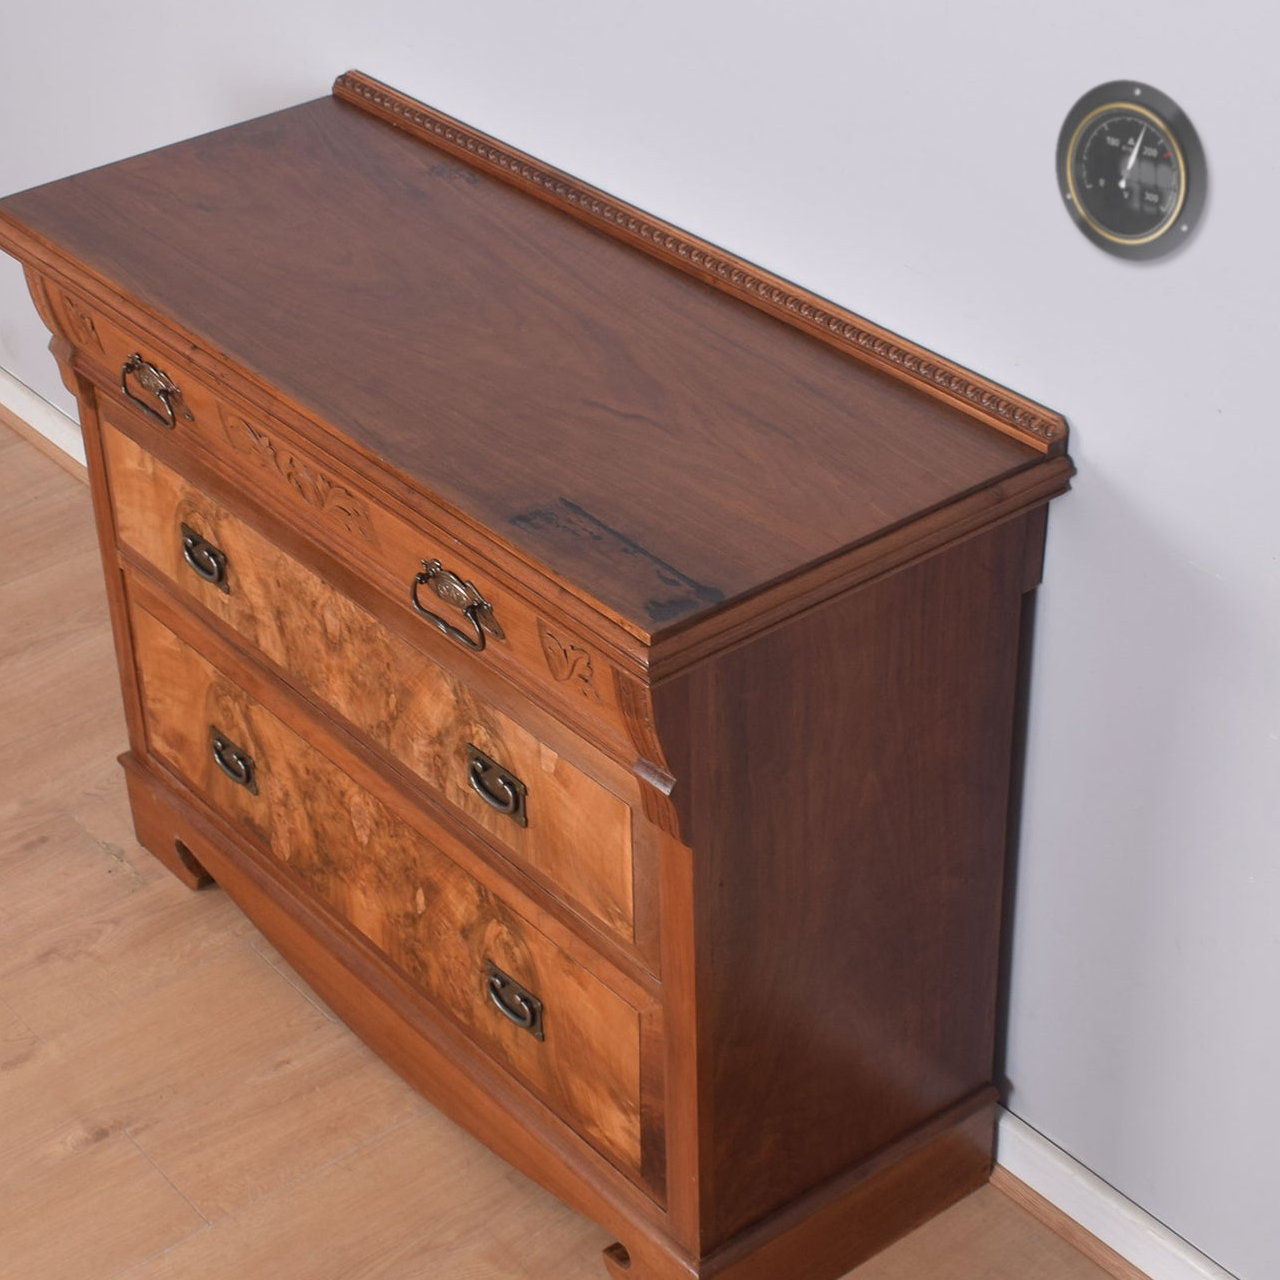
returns 170,V
